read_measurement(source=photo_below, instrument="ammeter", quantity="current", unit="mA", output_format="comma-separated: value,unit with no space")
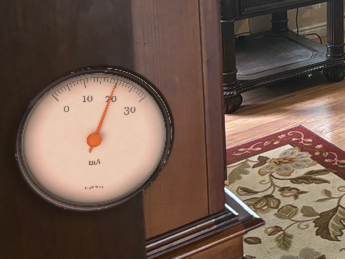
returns 20,mA
